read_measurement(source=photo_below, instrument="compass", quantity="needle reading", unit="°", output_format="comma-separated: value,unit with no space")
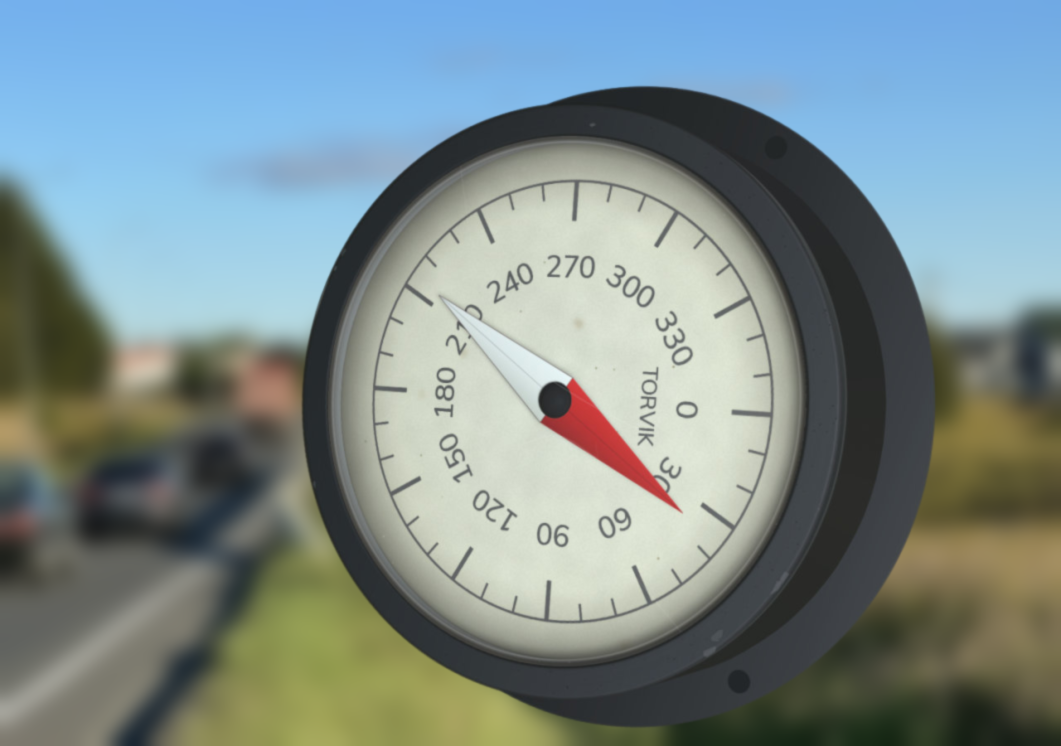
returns 35,°
